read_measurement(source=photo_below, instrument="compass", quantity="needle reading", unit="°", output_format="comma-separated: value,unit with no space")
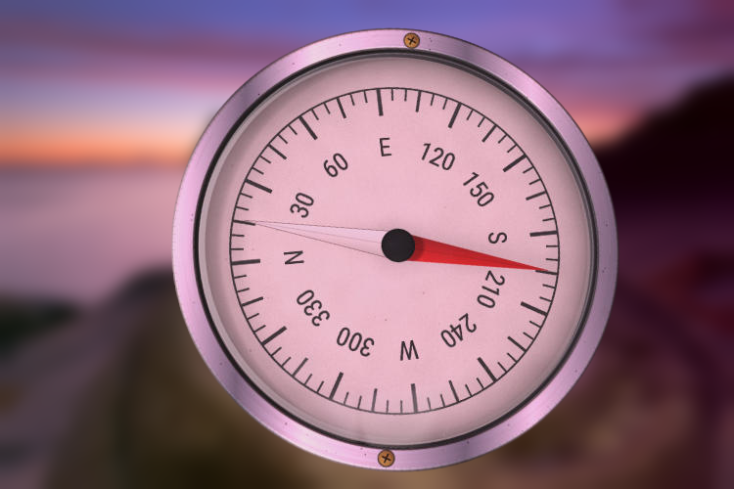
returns 195,°
